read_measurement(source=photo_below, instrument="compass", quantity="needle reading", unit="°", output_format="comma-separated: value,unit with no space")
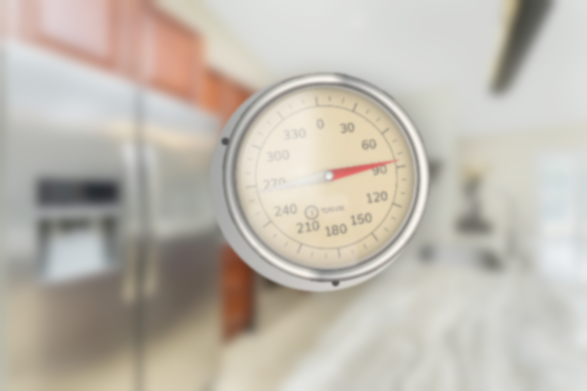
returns 85,°
